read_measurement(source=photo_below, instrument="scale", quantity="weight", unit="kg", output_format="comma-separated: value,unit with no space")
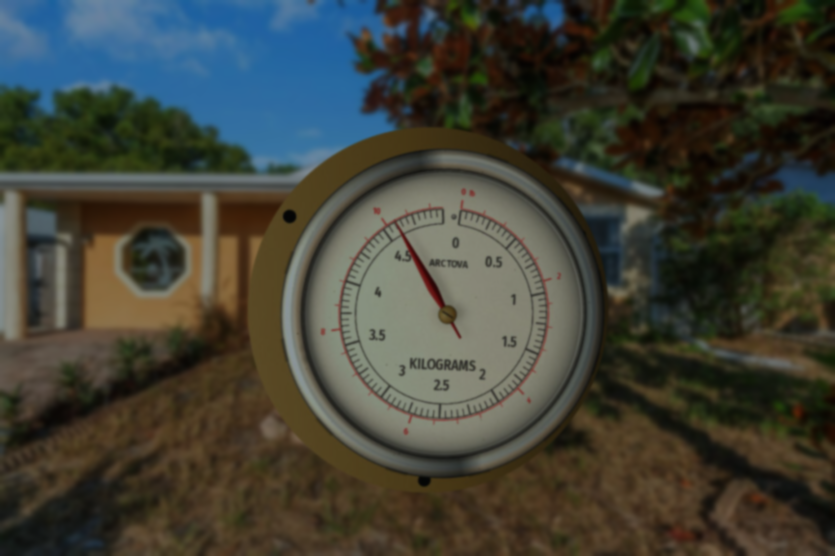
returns 4.6,kg
